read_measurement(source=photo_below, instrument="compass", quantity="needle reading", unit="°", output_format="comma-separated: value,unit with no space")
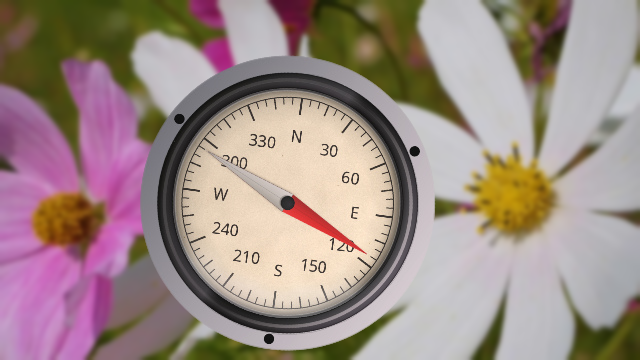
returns 115,°
